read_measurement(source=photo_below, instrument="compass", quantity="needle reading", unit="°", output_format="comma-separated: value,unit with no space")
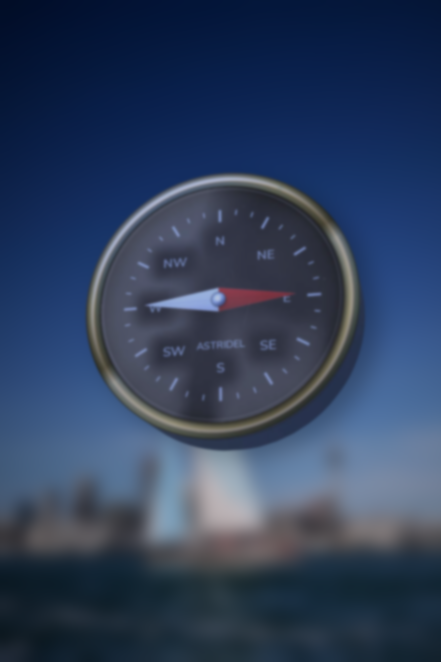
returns 90,°
